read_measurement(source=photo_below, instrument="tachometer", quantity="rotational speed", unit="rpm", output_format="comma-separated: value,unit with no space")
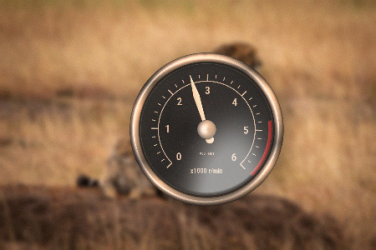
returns 2600,rpm
